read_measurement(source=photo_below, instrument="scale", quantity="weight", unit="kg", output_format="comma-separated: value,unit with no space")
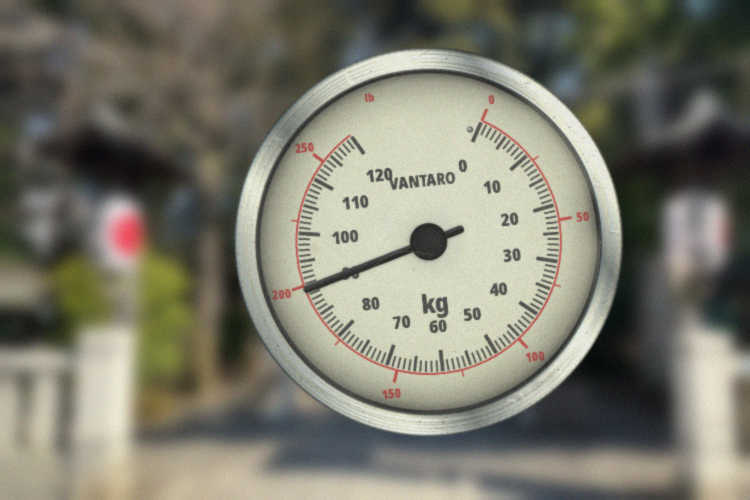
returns 90,kg
